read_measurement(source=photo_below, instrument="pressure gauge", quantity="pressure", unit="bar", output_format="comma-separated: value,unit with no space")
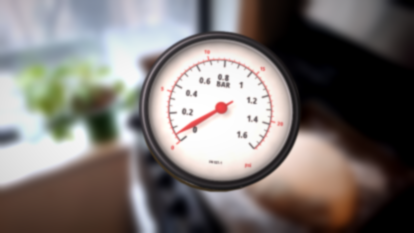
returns 0.05,bar
